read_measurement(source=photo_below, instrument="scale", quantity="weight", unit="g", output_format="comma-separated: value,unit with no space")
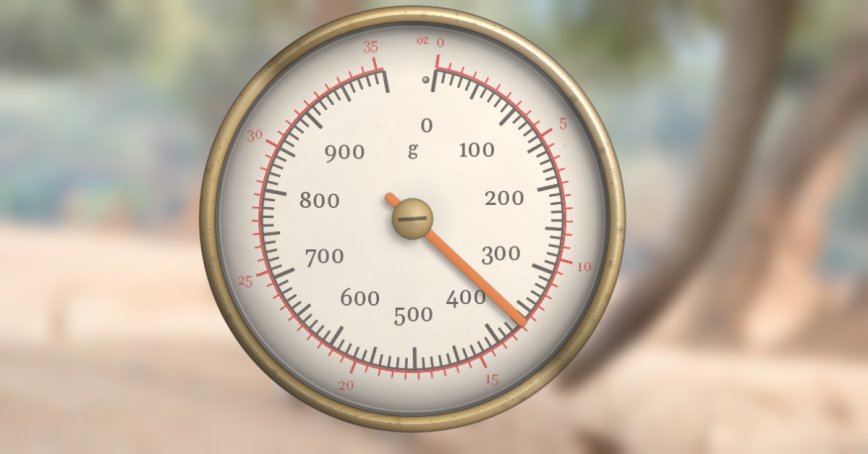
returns 365,g
